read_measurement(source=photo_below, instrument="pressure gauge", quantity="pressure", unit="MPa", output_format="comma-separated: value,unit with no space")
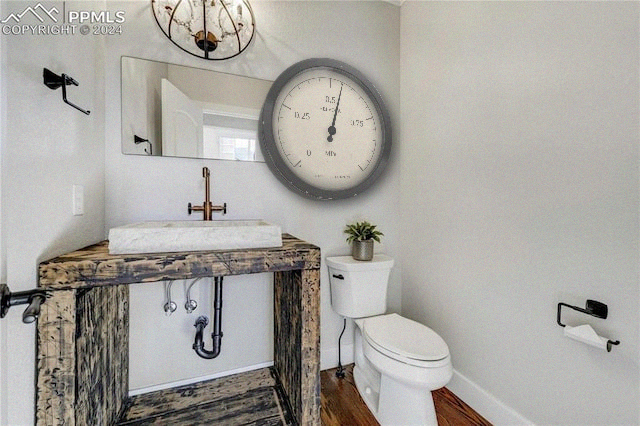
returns 0.55,MPa
